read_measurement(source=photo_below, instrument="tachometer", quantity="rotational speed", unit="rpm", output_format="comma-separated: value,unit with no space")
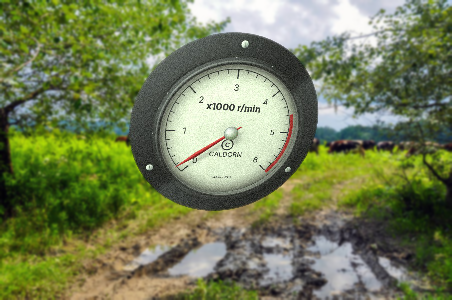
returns 200,rpm
